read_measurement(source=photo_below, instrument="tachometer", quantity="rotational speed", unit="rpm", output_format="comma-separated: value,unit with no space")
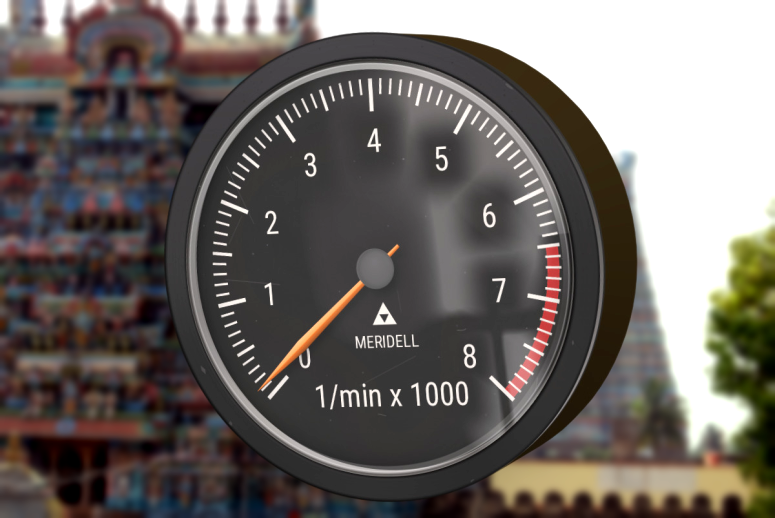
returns 100,rpm
